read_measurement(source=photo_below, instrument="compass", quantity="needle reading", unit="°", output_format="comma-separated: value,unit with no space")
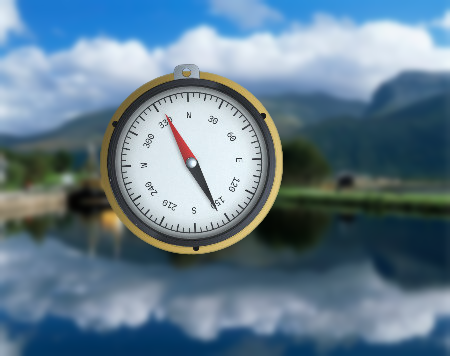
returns 335,°
